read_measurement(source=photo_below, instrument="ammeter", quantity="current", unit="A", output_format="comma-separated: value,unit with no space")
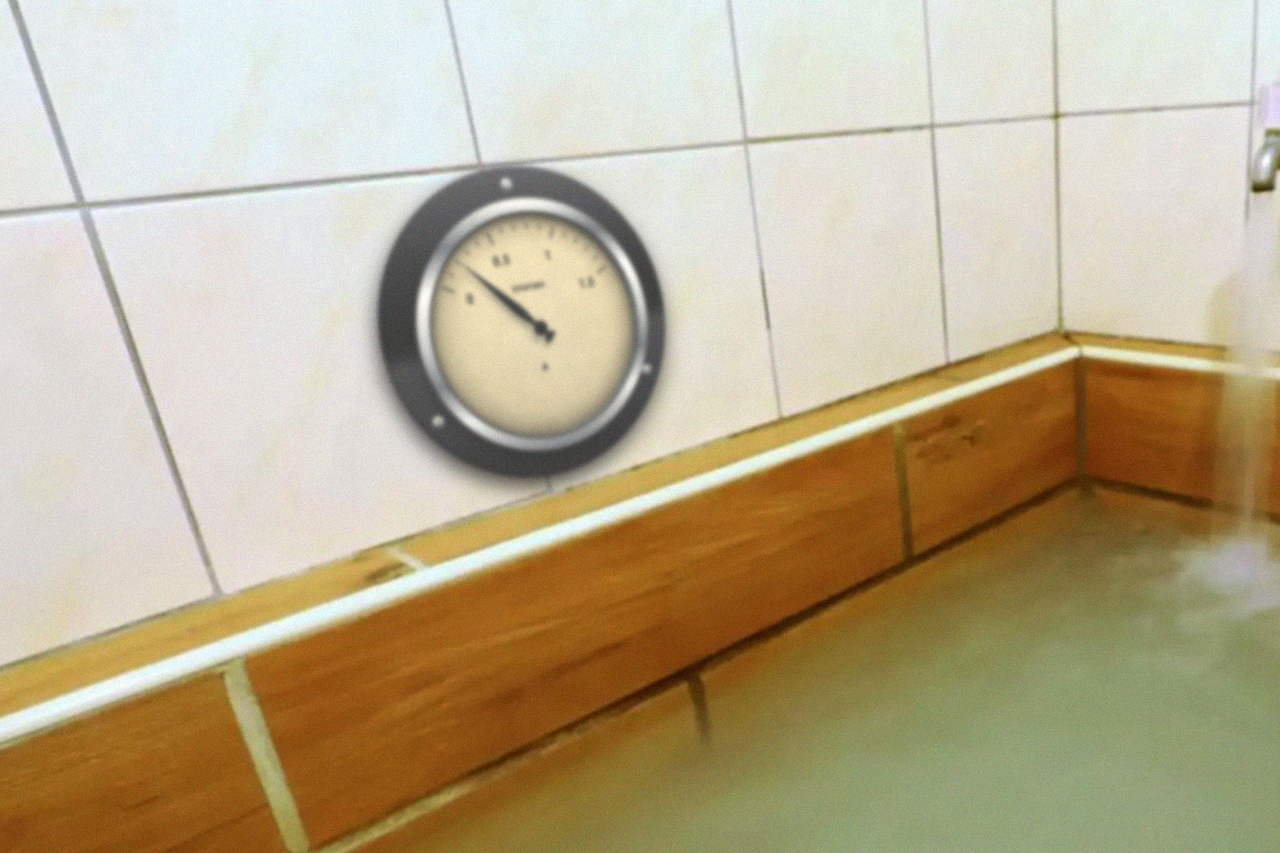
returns 0.2,A
